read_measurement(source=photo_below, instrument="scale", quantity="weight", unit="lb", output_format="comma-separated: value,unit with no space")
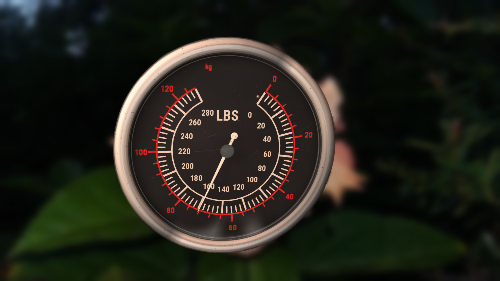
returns 160,lb
